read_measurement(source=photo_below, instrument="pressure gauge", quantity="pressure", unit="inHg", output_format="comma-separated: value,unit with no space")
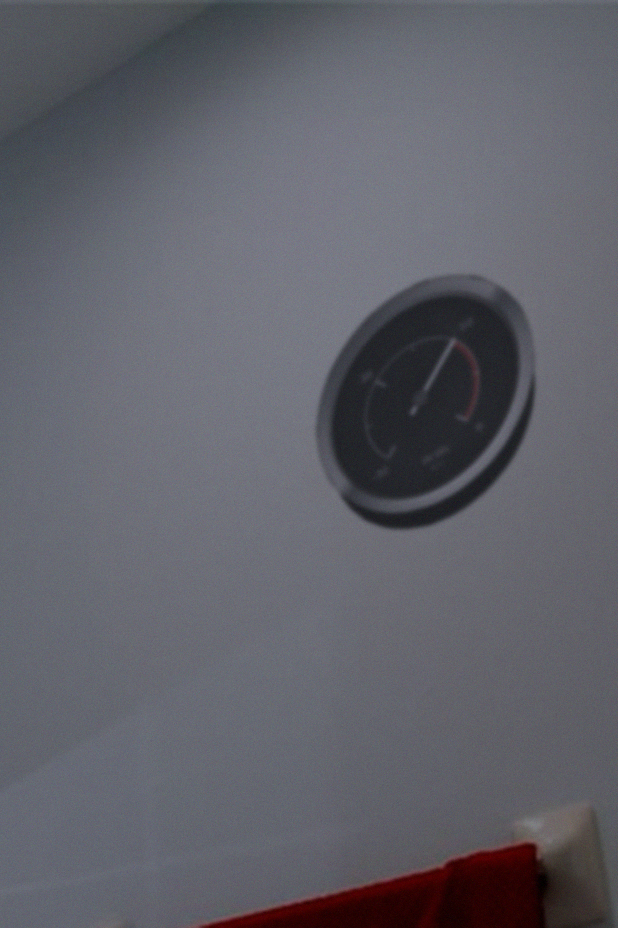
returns -10,inHg
